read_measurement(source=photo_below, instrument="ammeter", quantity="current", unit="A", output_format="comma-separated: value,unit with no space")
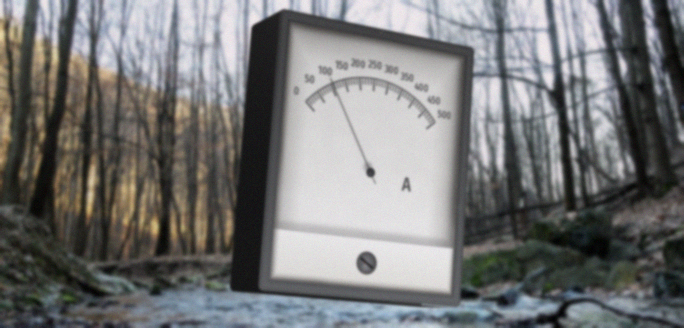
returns 100,A
